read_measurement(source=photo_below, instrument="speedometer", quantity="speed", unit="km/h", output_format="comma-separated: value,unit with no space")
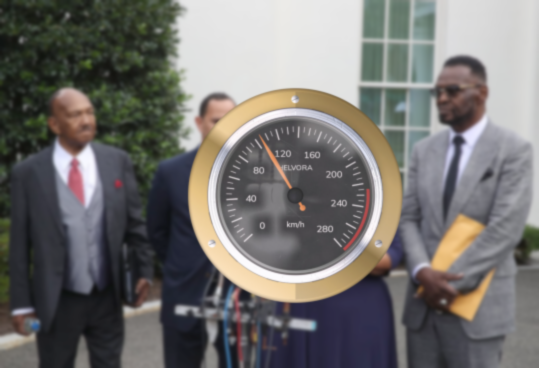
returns 105,km/h
